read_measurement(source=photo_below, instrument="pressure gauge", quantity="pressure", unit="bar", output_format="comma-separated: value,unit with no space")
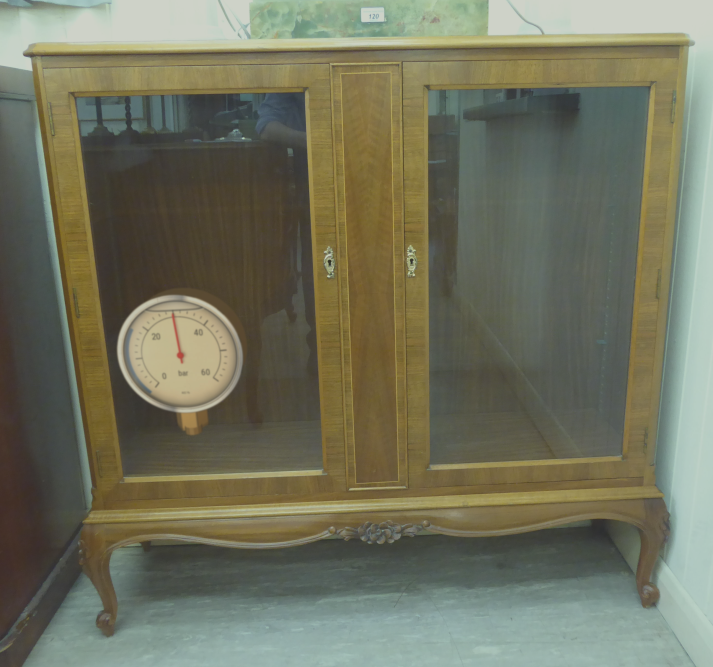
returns 30,bar
